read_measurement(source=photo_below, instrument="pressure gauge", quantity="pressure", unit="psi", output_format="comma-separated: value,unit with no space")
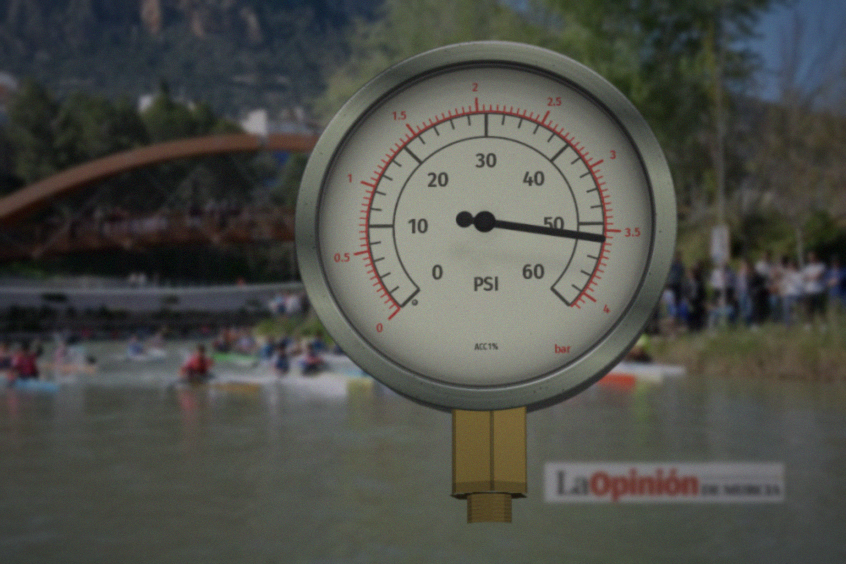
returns 52,psi
